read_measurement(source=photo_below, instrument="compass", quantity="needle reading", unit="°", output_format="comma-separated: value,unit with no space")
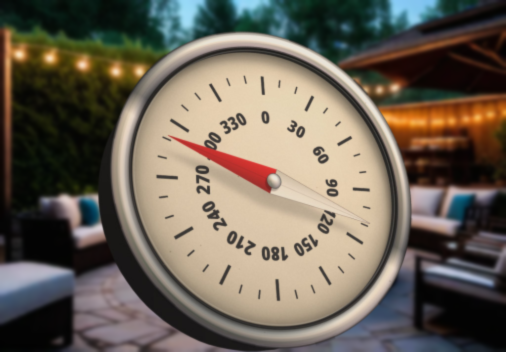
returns 290,°
